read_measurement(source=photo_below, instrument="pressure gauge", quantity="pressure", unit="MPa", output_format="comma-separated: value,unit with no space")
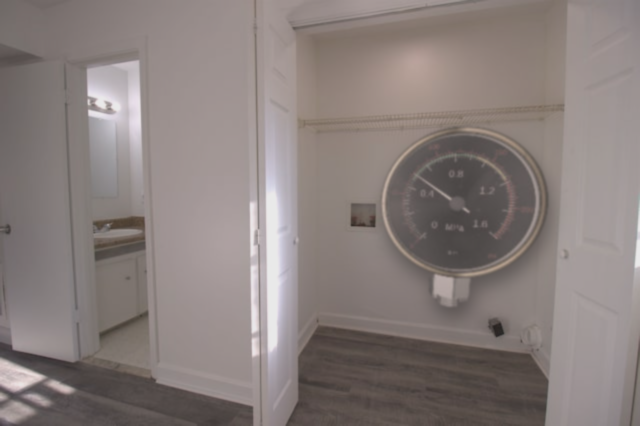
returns 0.5,MPa
